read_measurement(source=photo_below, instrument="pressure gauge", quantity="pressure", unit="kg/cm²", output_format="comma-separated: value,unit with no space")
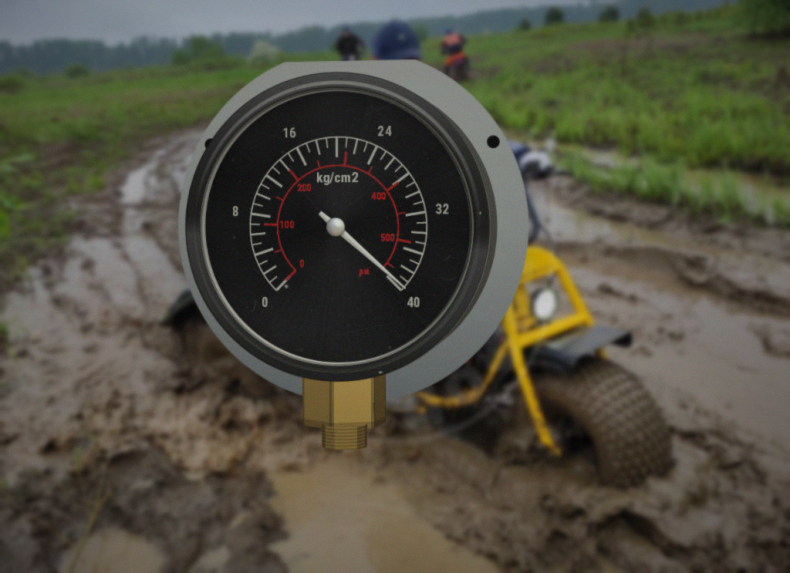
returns 39.5,kg/cm²
